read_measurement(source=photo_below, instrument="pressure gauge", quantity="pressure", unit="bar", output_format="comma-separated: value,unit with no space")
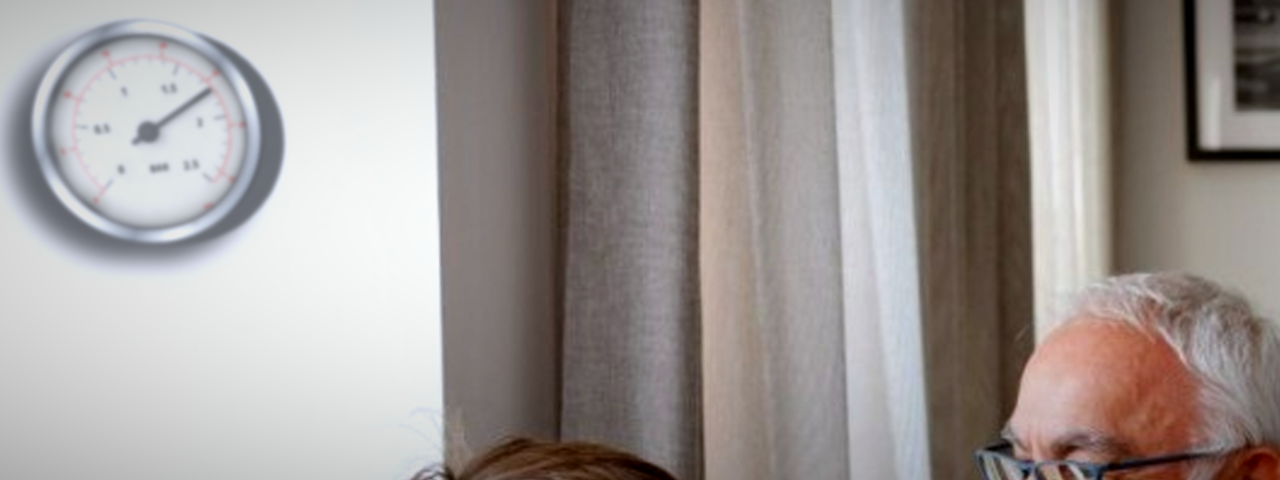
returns 1.8,bar
